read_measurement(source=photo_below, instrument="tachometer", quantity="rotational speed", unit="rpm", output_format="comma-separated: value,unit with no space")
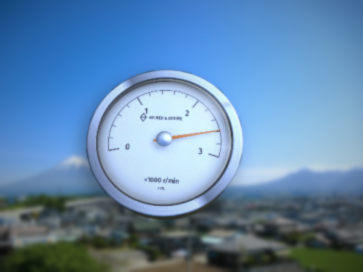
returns 2600,rpm
